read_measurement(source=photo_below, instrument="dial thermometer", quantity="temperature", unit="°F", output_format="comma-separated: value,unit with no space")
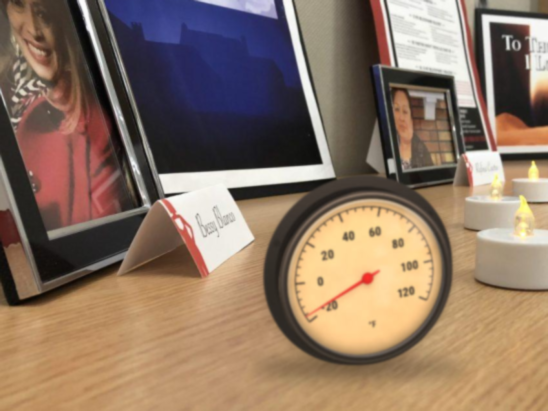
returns -16,°F
